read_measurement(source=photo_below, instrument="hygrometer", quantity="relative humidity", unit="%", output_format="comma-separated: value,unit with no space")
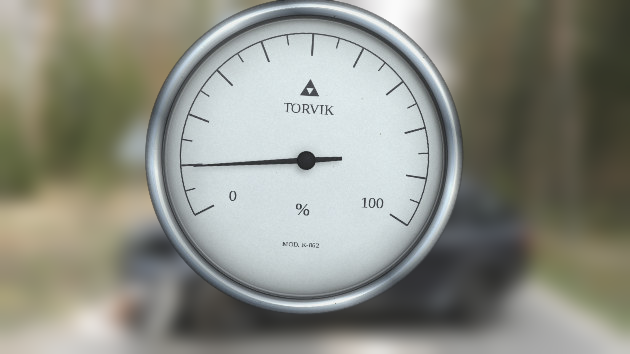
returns 10,%
